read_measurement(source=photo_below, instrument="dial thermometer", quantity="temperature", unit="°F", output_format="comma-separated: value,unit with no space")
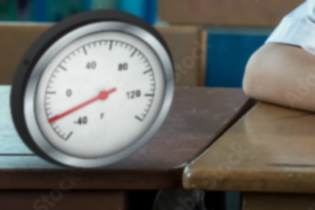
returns -20,°F
